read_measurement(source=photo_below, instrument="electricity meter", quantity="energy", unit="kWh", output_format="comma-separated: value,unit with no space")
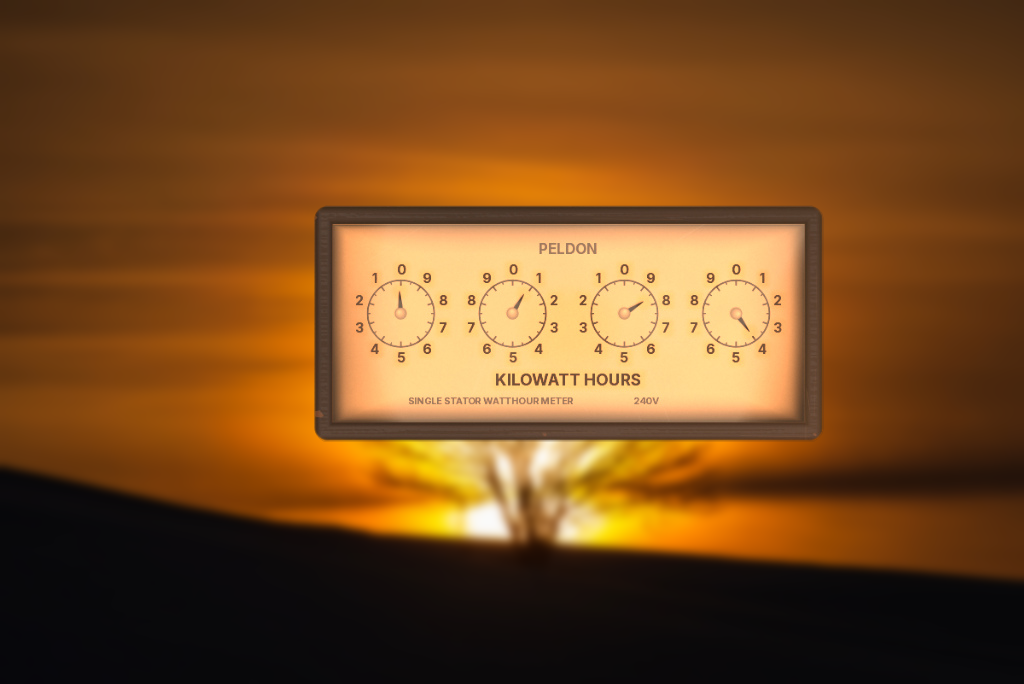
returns 84,kWh
